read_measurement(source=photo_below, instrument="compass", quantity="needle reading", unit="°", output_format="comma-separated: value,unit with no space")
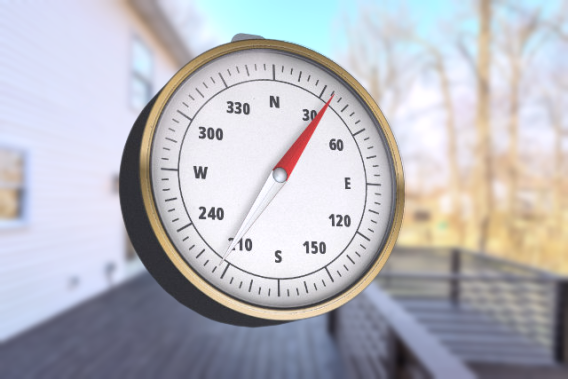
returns 35,°
